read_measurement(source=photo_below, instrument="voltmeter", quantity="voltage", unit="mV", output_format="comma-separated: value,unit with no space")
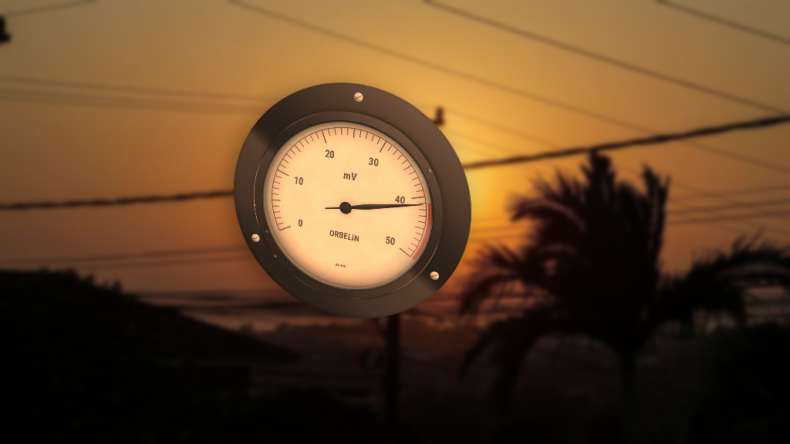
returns 41,mV
